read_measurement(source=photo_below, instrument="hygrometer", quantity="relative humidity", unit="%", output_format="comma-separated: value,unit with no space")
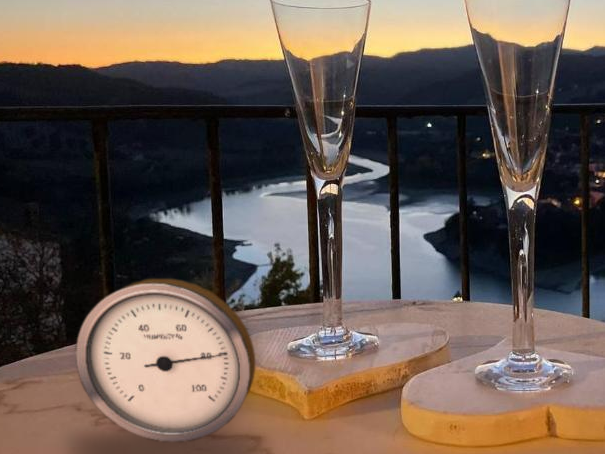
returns 80,%
